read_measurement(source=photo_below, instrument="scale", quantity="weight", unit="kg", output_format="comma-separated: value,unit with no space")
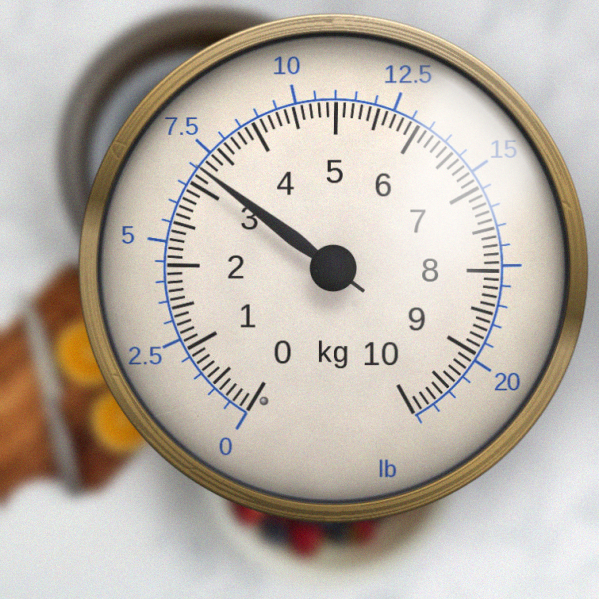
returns 3.2,kg
